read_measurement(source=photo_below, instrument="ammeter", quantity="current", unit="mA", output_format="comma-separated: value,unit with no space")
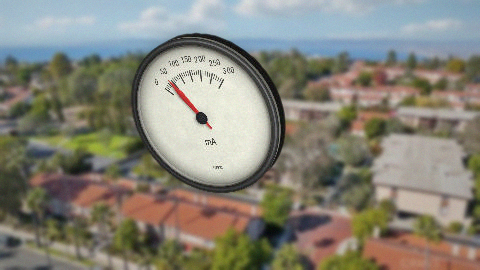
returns 50,mA
